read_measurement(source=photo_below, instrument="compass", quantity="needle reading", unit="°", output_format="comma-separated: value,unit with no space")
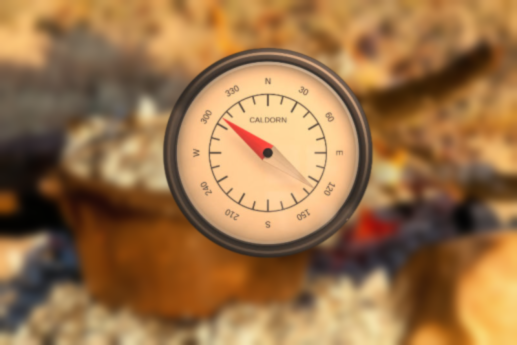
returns 307.5,°
